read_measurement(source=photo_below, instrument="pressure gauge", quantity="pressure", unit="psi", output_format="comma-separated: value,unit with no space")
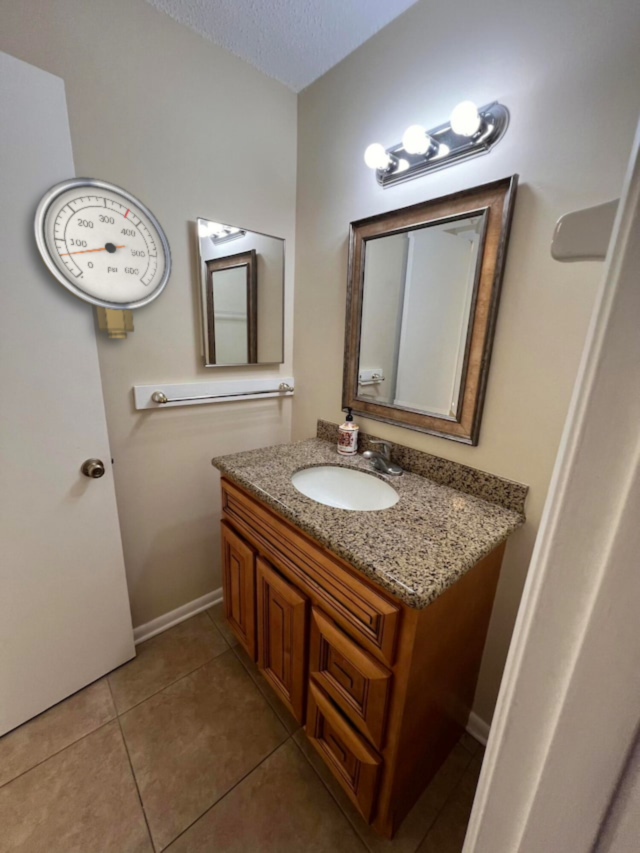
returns 60,psi
